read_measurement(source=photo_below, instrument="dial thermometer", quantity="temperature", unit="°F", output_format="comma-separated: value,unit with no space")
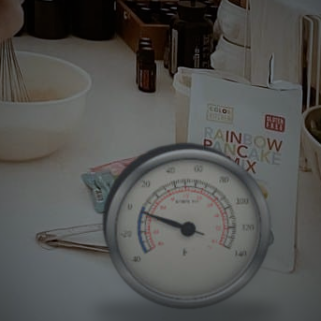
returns 0,°F
